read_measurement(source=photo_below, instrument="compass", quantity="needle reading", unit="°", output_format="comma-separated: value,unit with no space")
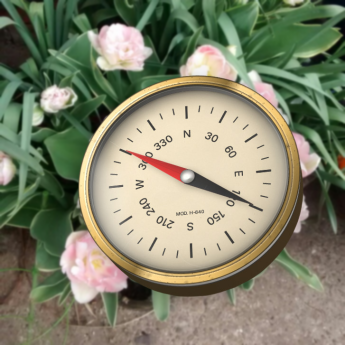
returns 300,°
